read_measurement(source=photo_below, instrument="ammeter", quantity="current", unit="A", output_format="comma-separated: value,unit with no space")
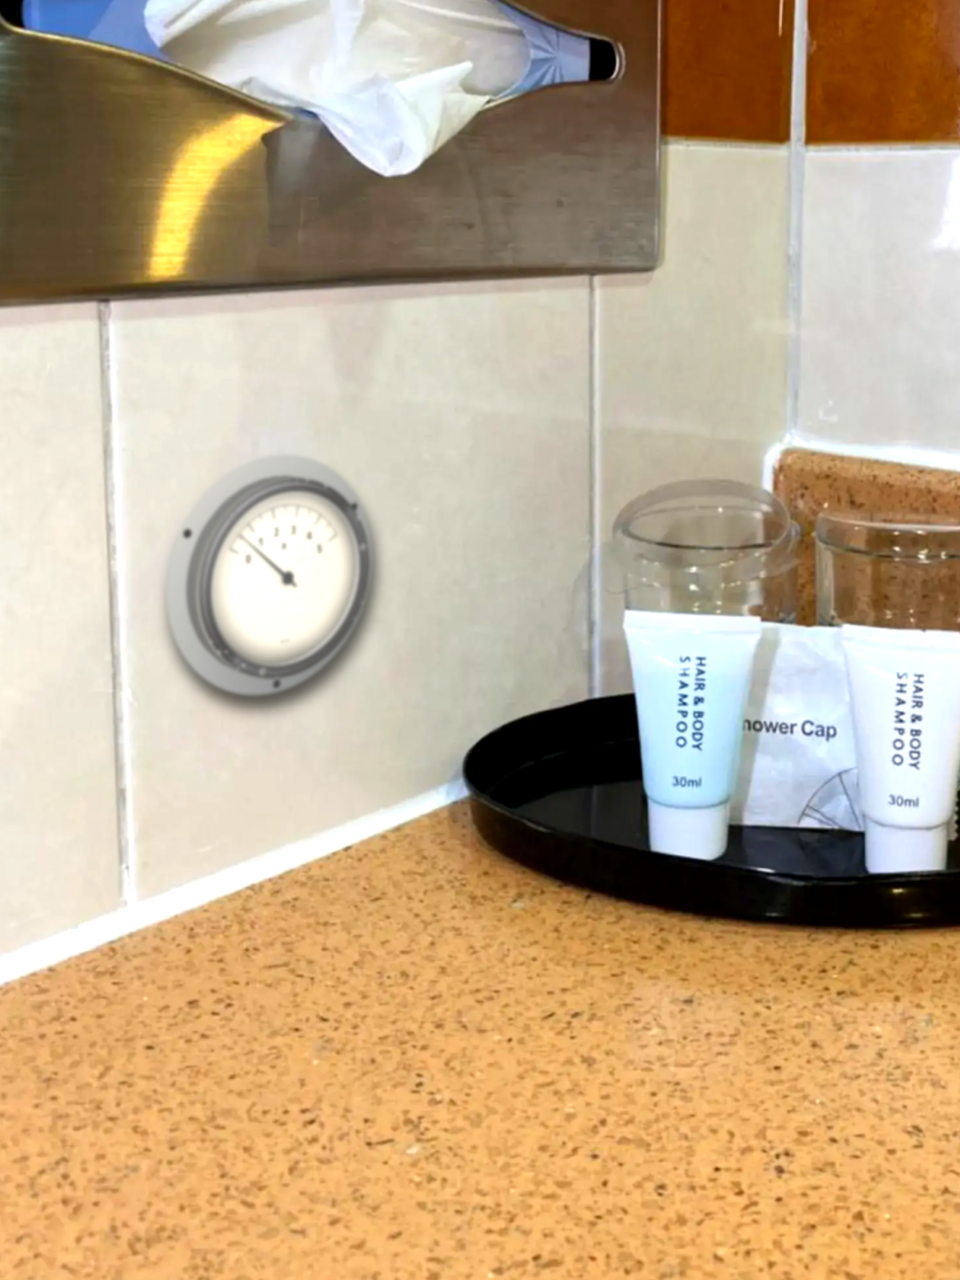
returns 0.5,A
